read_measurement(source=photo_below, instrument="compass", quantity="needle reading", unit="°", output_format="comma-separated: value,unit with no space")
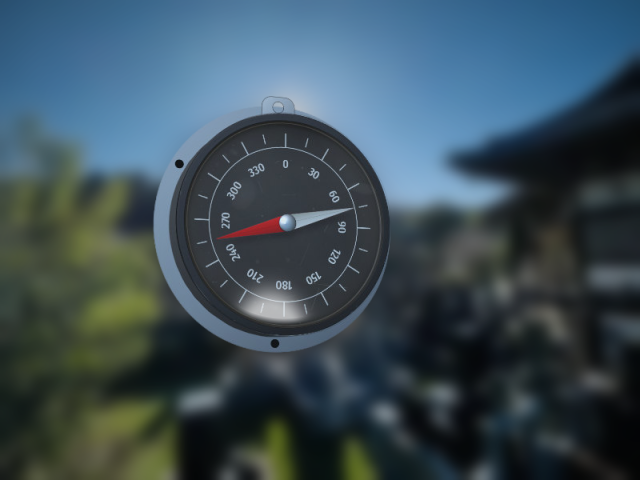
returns 255,°
